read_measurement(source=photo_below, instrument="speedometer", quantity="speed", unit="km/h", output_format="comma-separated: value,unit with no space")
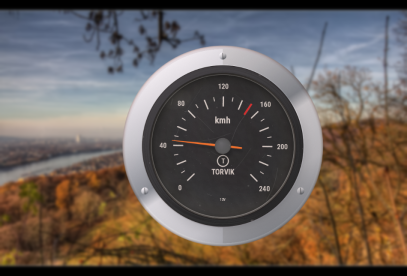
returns 45,km/h
